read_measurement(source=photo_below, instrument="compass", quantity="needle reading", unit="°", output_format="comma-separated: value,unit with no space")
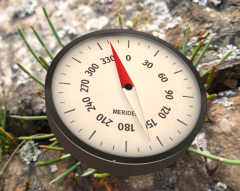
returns 340,°
